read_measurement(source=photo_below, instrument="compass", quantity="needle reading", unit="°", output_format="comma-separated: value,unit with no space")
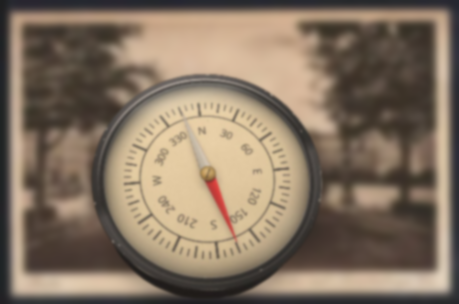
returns 165,°
